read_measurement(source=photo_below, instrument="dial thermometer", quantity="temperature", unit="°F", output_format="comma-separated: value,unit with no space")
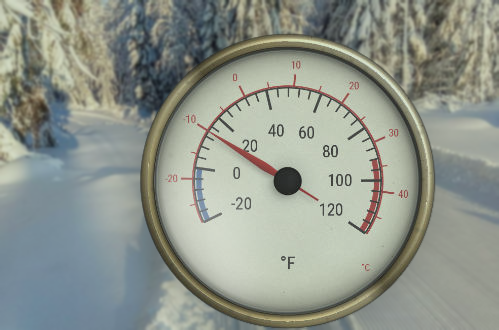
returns 14,°F
